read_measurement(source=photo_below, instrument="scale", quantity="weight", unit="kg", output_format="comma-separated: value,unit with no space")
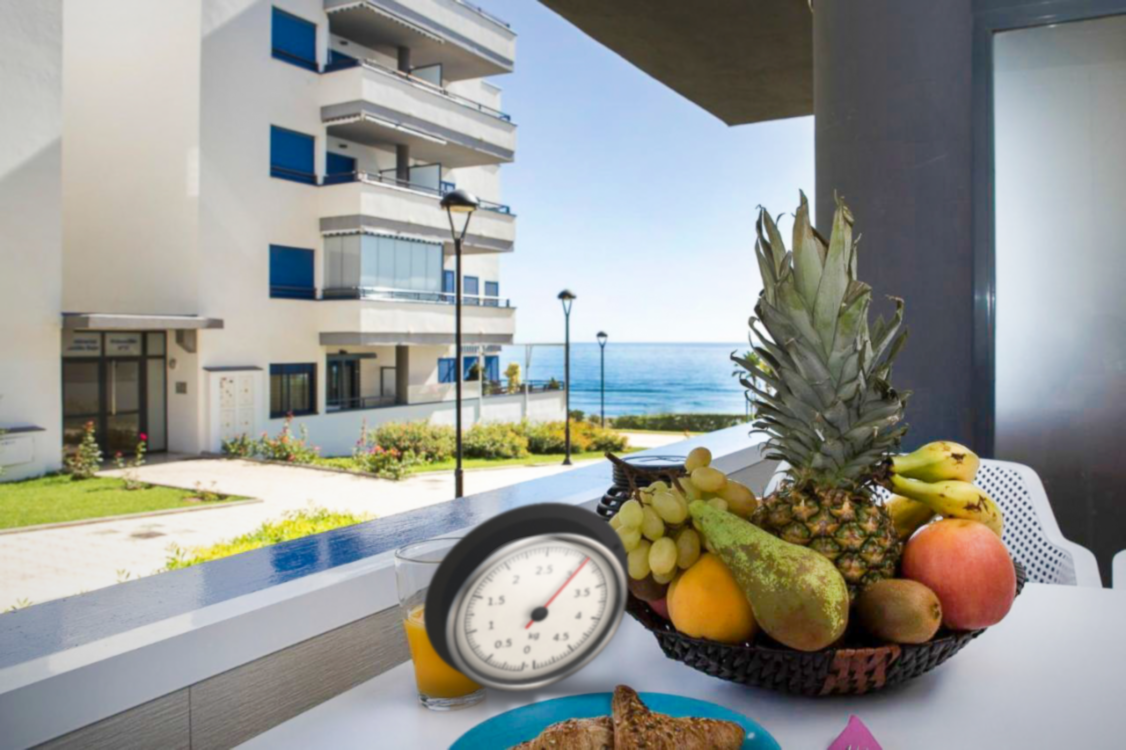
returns 3,kg
